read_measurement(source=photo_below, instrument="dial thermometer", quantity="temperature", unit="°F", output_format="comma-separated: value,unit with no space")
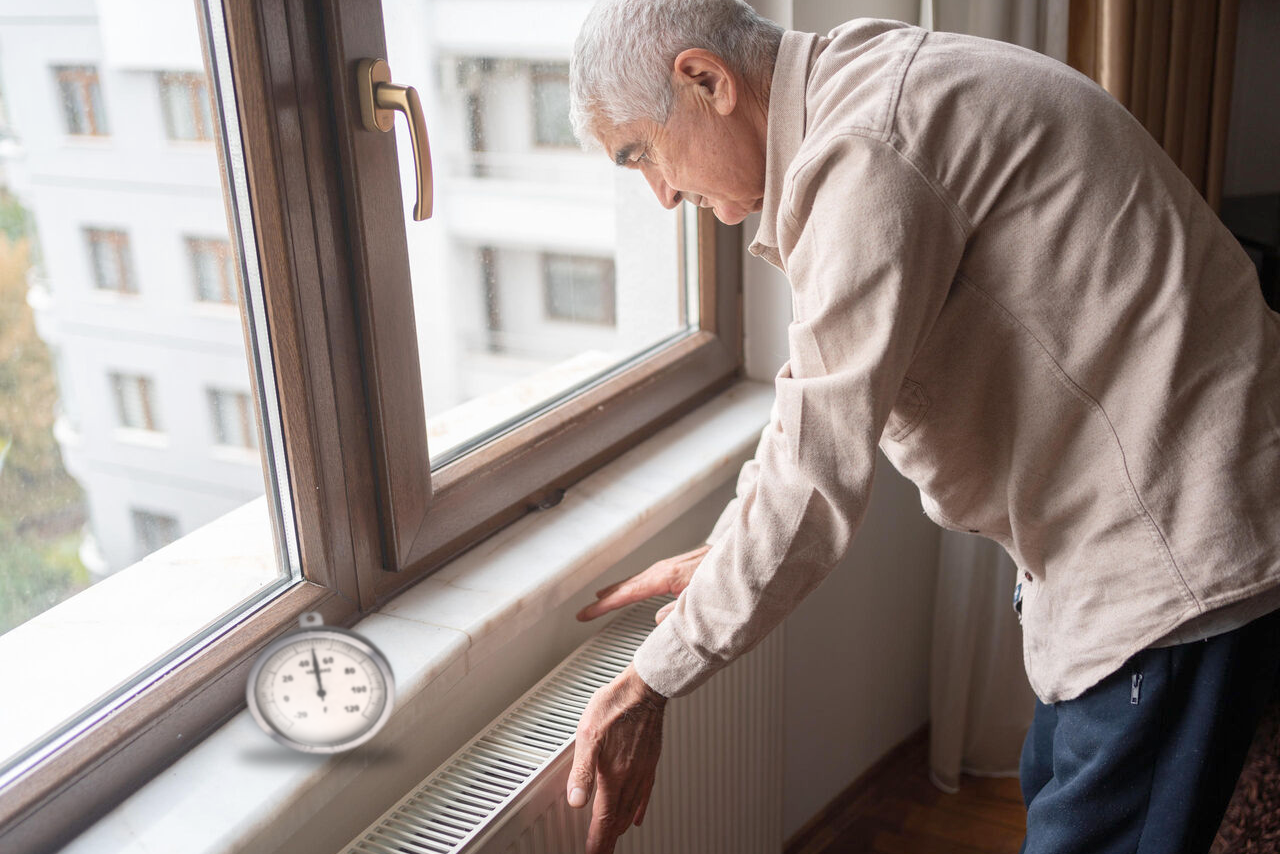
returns 50,°F
